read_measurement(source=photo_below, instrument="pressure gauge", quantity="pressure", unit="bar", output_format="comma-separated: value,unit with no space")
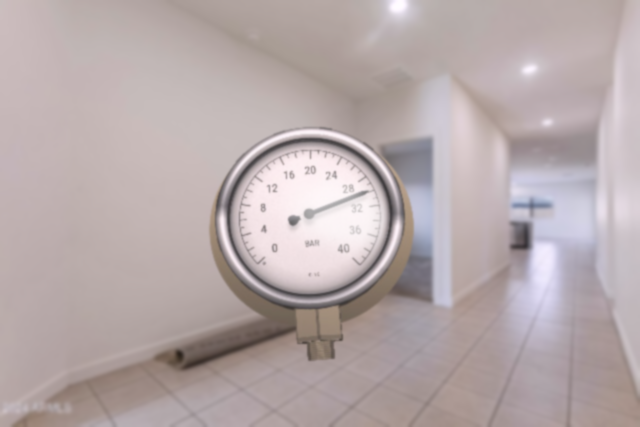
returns 30,bar
